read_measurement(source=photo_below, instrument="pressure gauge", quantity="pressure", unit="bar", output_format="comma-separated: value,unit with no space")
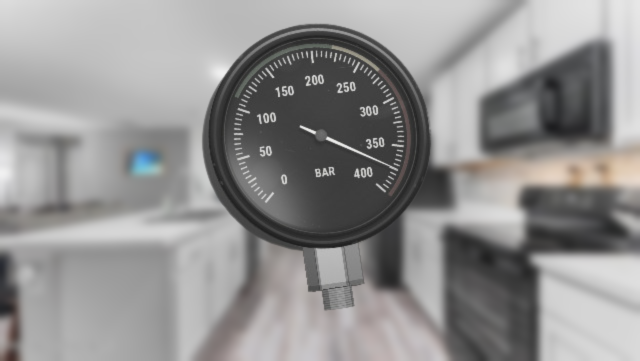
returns 375,bar
